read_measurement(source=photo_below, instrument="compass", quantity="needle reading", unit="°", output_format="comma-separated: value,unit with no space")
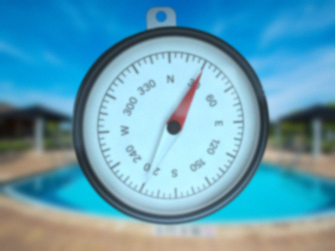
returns 30,°
